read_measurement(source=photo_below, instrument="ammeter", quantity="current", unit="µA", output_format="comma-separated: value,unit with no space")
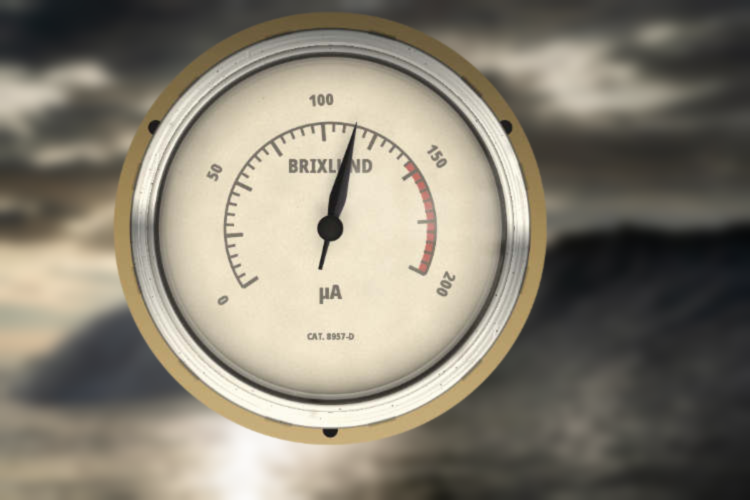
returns 115,µA
